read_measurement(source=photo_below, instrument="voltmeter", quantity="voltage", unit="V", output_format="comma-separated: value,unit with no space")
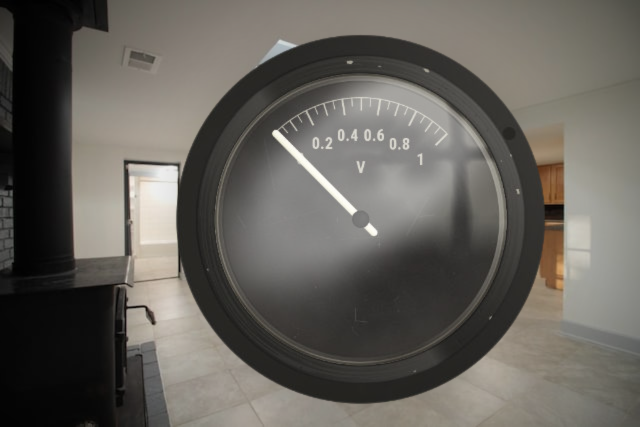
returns 0,V
